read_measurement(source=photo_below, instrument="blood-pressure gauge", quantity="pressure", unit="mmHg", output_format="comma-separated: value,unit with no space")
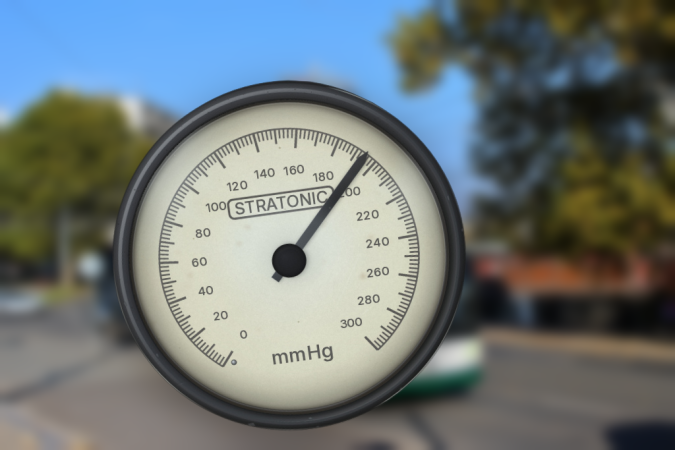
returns 194,mmHg
